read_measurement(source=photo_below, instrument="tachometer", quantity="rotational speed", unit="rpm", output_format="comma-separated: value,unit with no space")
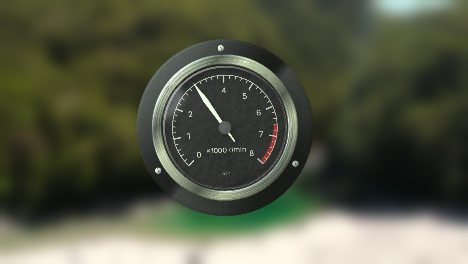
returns 3000,rpm
